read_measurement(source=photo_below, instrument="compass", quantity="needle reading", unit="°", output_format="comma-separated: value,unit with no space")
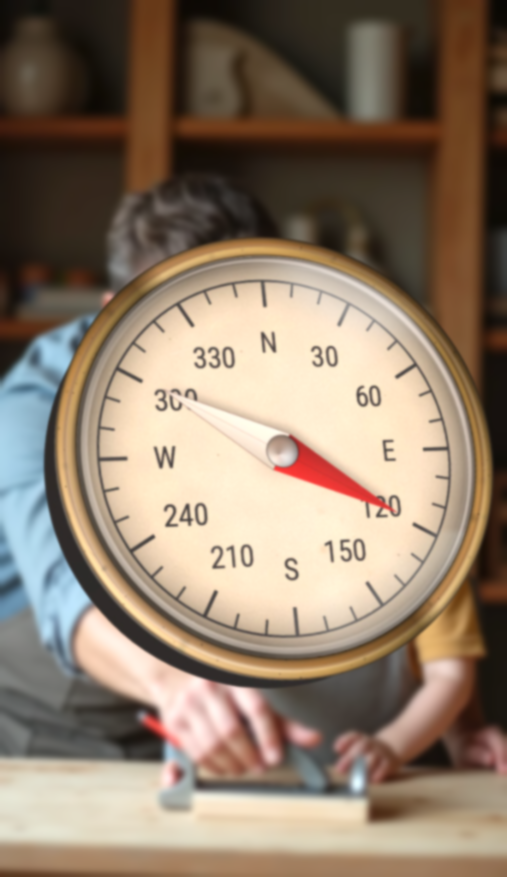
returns 120,°
